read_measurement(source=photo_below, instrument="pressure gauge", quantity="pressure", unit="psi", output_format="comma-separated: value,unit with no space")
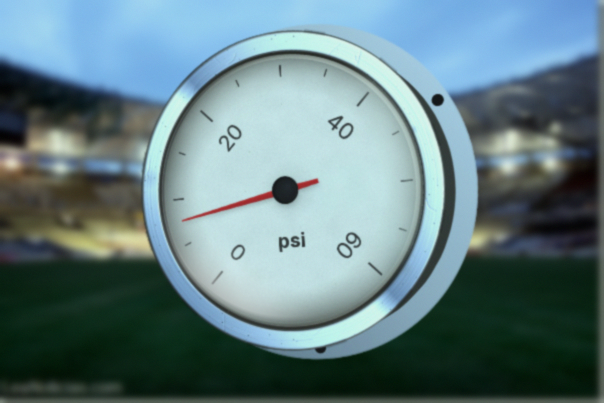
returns 7.5,psi
